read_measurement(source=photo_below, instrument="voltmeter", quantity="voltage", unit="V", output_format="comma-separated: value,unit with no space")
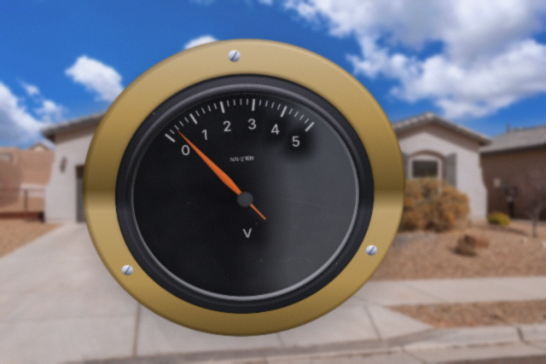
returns 0.4,V
